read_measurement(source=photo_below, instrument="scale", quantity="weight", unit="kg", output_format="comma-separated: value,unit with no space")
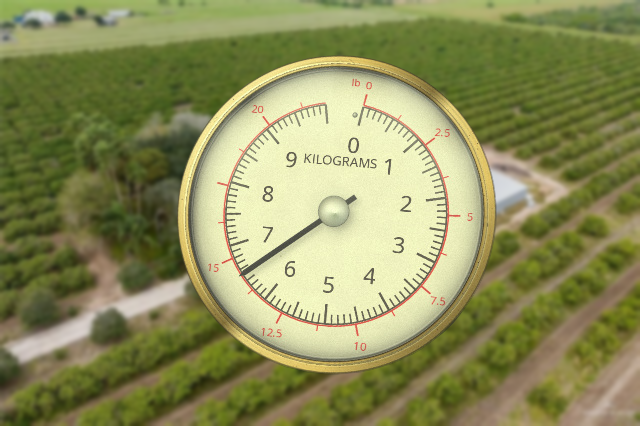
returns 6.5,kg
